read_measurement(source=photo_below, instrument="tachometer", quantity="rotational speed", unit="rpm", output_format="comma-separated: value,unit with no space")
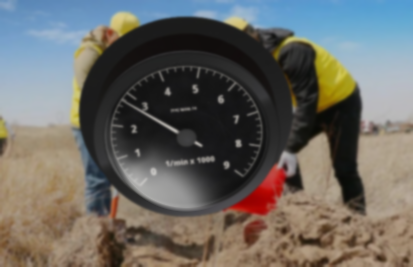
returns 2800,rpm
